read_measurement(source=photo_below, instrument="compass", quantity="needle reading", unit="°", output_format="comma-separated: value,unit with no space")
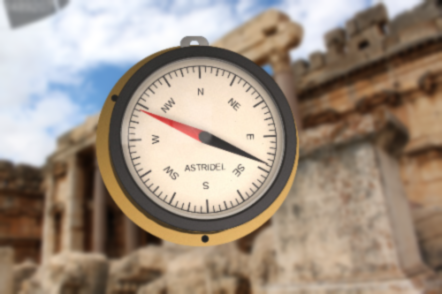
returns 295,°
